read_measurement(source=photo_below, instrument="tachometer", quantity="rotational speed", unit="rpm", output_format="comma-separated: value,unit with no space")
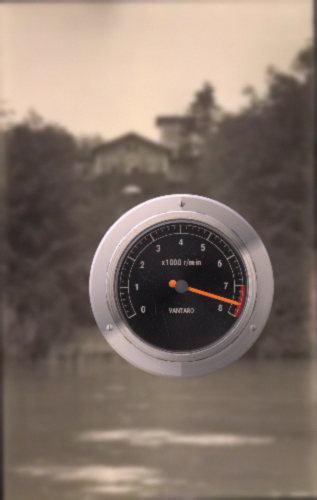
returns 7600,rpm
